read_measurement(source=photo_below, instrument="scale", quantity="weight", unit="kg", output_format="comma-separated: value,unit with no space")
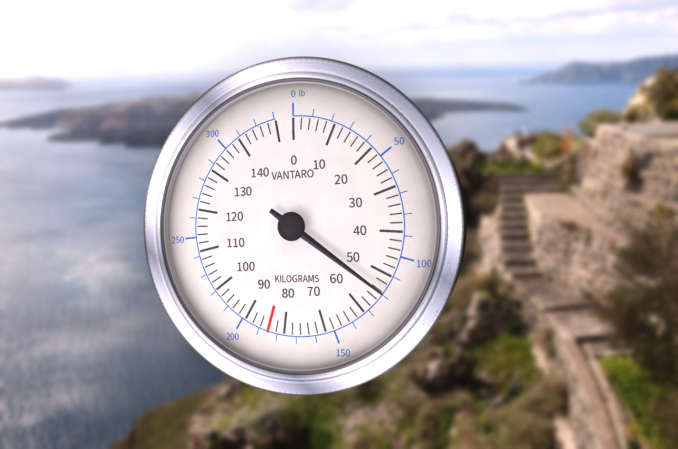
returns 54,kg
